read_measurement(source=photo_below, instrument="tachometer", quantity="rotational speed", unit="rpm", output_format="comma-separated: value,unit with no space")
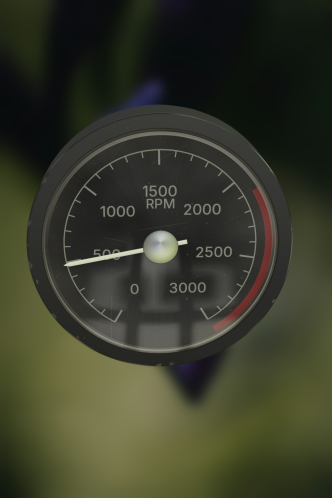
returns 500,rpm
